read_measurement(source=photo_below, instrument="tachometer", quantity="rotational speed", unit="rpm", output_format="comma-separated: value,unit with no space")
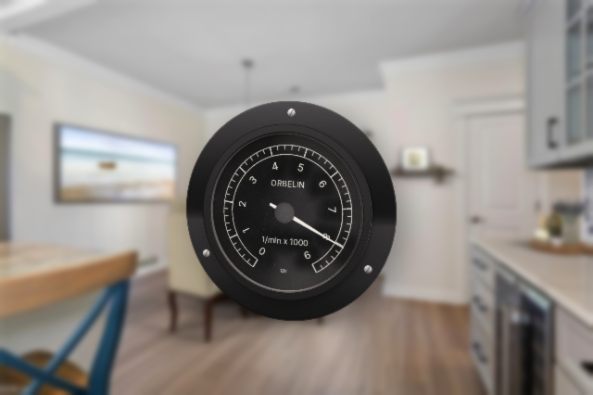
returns 8000,rpm
